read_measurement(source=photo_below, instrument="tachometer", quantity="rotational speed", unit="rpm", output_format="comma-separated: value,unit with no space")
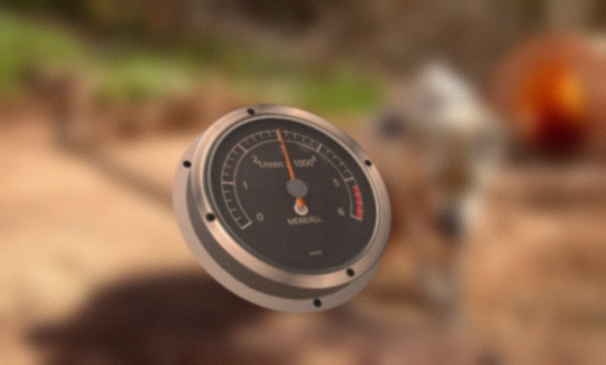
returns 3000,rpm
